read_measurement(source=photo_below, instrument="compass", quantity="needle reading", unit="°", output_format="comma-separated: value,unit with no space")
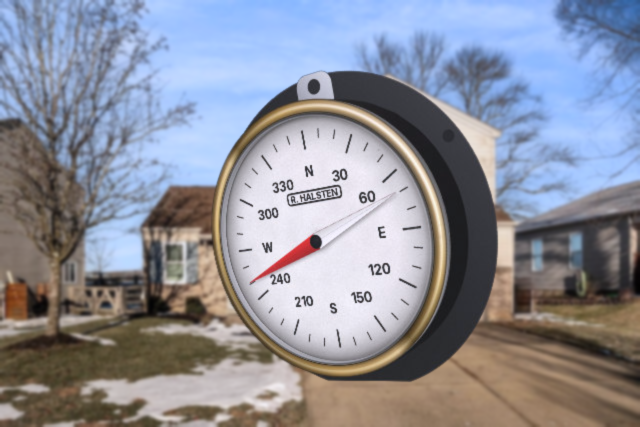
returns 250,°
